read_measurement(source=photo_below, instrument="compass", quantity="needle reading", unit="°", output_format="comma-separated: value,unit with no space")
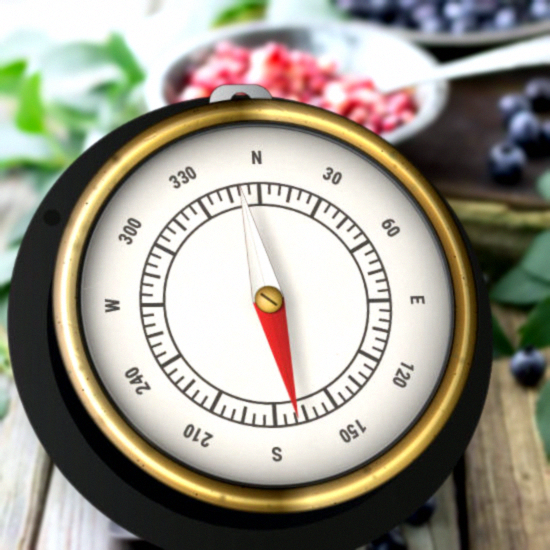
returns 170,°
